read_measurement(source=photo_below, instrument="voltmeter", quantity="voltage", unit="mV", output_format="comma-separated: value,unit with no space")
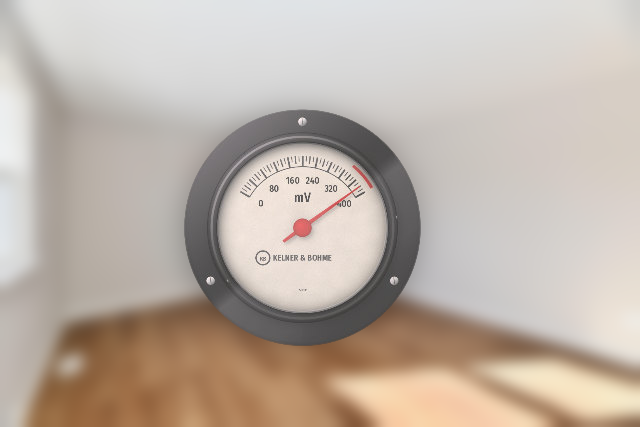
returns 380,mV
